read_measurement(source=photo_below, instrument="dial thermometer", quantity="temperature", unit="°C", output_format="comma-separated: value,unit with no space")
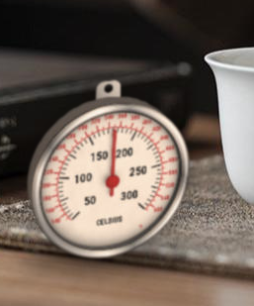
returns 175,°C
